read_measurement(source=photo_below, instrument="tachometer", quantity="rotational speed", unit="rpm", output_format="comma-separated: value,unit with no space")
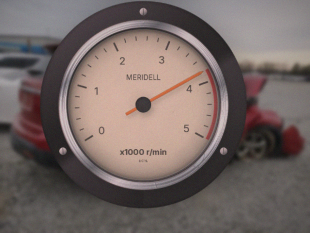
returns 3800,rpm
